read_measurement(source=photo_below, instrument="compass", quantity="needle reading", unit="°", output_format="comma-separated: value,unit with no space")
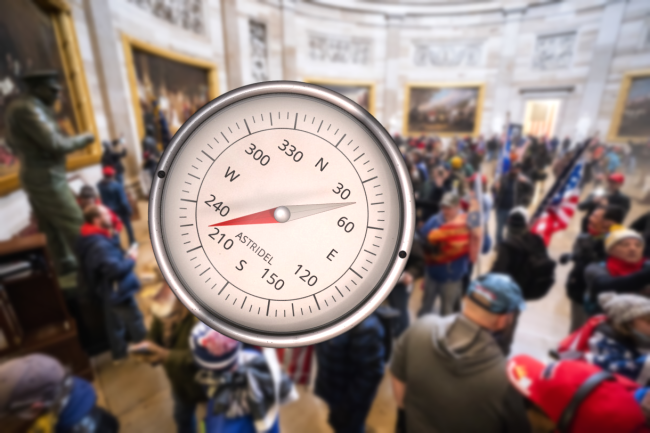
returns 222.5,°
